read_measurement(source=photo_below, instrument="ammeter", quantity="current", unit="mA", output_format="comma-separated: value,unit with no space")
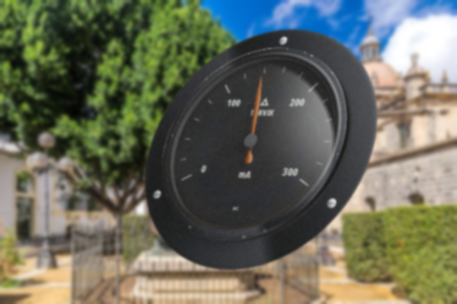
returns 140,mA
